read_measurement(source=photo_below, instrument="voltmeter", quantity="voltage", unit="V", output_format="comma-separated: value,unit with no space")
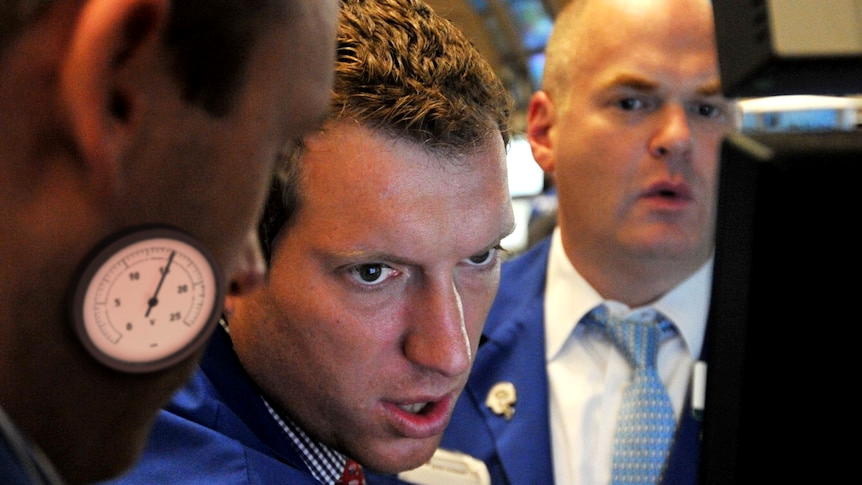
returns 15,V
